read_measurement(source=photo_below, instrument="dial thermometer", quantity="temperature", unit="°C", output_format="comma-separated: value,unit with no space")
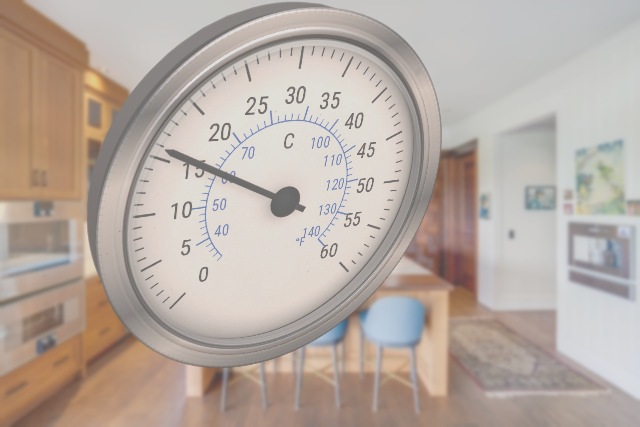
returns 16,°C
